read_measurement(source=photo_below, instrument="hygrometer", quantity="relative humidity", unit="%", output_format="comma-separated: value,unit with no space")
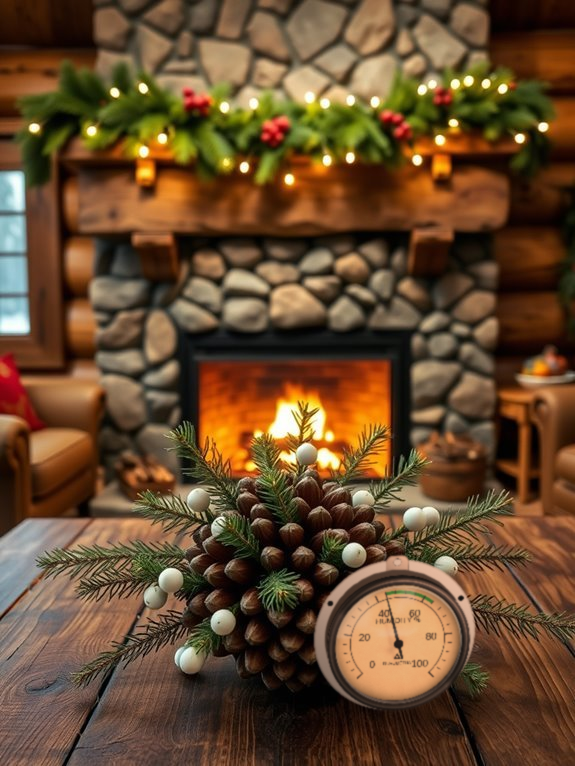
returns 44,%
